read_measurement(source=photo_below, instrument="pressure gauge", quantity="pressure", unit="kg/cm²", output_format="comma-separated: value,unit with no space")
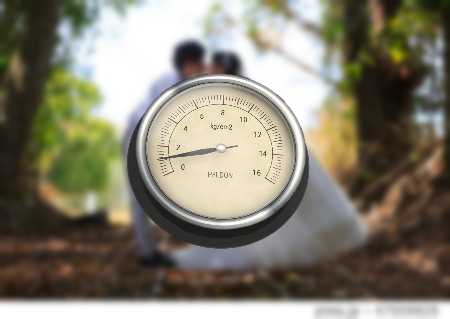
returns 1,kg/cm²
